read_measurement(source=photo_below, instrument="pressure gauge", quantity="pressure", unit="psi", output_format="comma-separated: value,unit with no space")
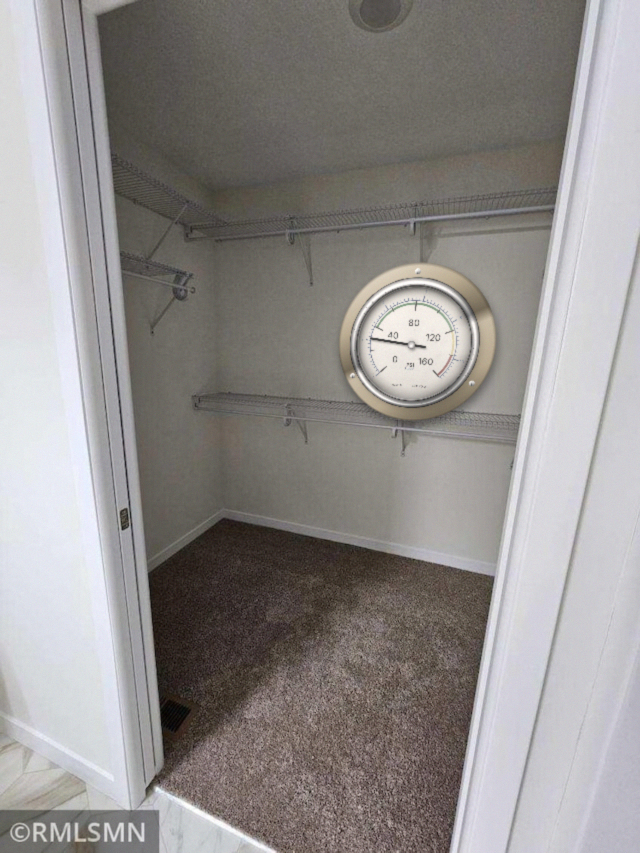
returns 30,psi
